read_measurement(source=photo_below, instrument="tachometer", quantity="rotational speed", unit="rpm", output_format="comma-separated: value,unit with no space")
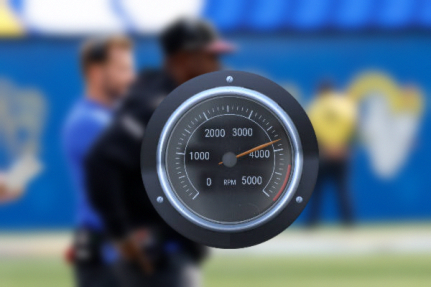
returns 3800,rpm
